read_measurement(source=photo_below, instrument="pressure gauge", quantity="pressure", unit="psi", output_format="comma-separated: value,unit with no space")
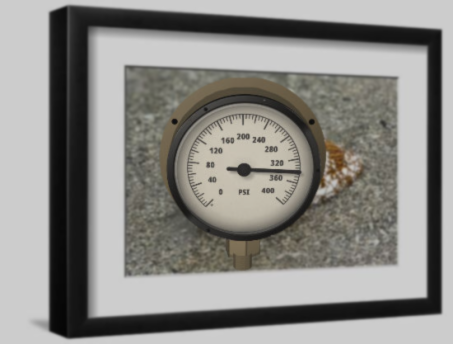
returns 340,psi
